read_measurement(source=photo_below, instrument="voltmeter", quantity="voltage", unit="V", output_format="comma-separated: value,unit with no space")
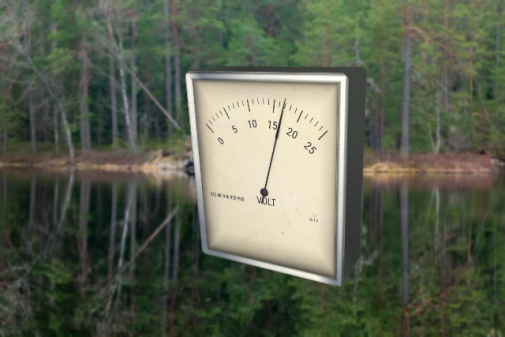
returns 17,V
